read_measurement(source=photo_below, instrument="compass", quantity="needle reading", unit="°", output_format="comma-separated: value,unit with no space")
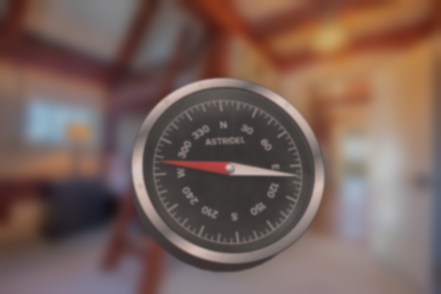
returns 280,°
